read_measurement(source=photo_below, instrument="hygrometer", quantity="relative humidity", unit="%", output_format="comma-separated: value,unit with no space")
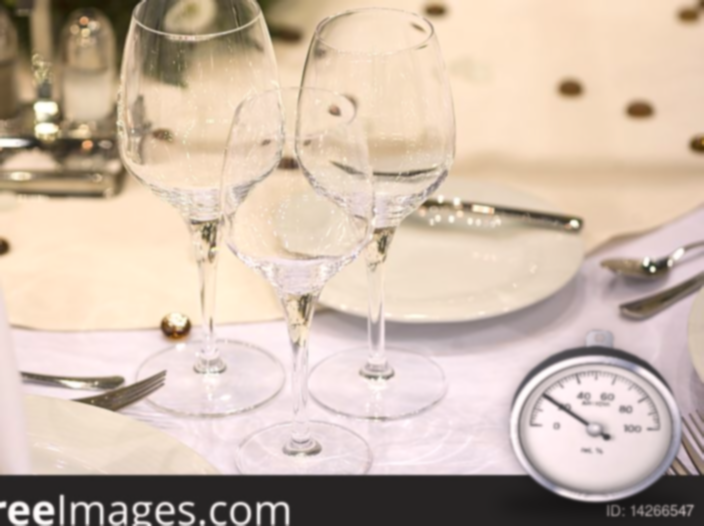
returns 20,%
